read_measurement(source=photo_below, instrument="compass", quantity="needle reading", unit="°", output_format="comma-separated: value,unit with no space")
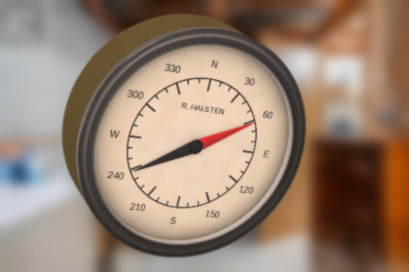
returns 60,°
